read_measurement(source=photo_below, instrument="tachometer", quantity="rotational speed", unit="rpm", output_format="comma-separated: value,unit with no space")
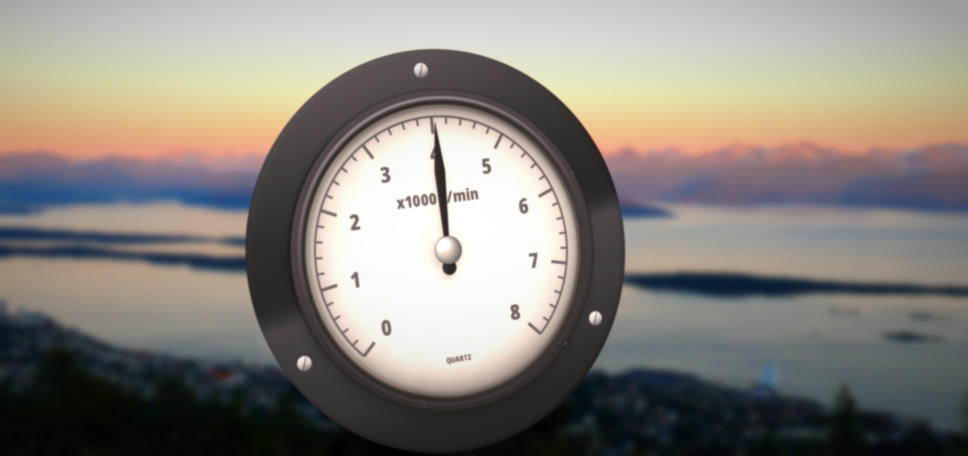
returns 4000,rpm
